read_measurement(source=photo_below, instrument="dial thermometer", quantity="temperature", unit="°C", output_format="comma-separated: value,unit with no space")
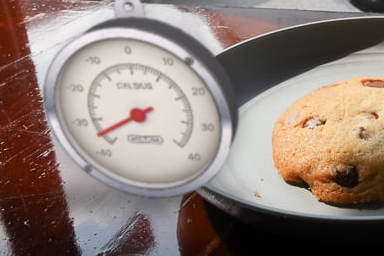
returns -35,°C
